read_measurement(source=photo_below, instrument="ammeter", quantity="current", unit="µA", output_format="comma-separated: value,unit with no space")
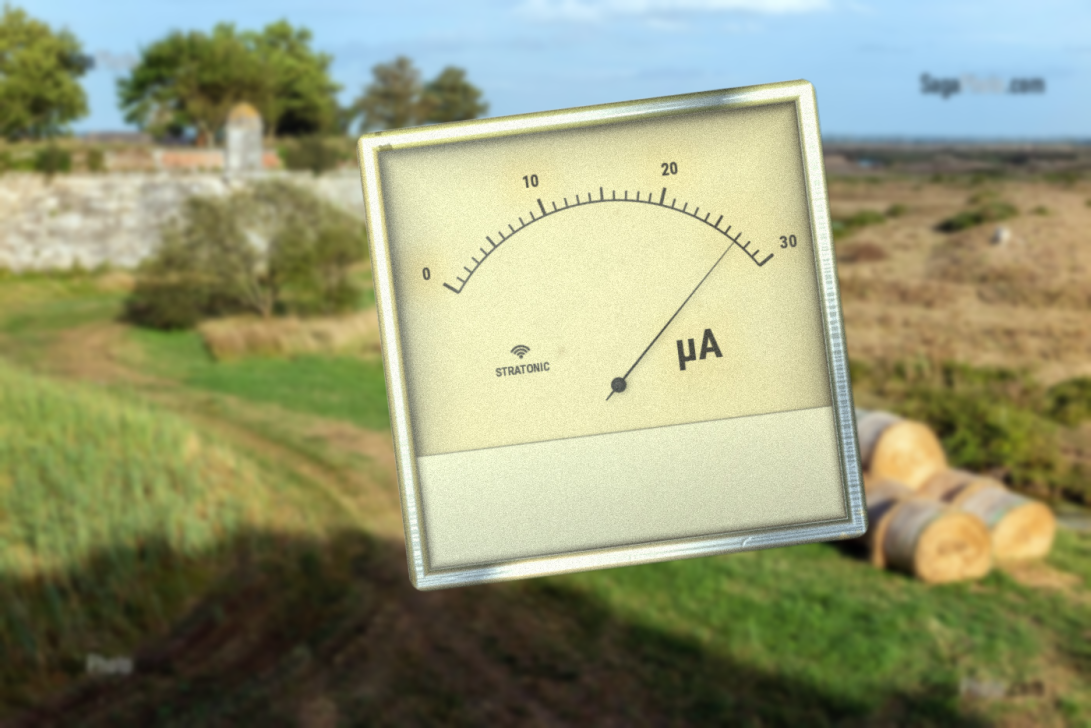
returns 27,µA
